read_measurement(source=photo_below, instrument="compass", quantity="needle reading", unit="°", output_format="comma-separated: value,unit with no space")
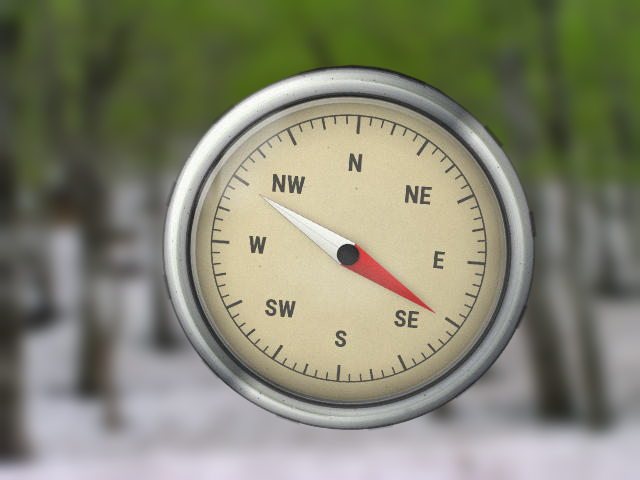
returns 120,°
